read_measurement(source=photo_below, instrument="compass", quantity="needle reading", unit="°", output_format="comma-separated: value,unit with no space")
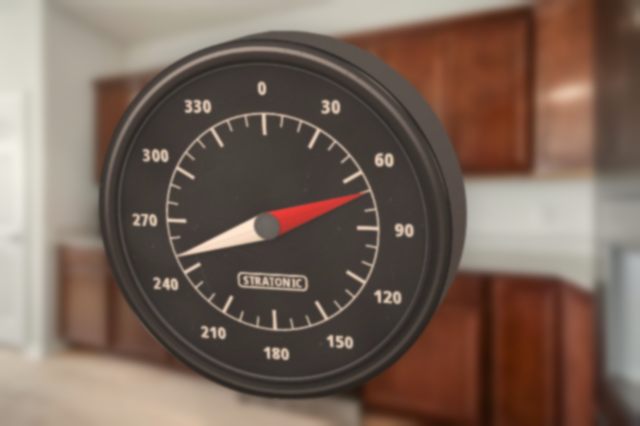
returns 70,°
